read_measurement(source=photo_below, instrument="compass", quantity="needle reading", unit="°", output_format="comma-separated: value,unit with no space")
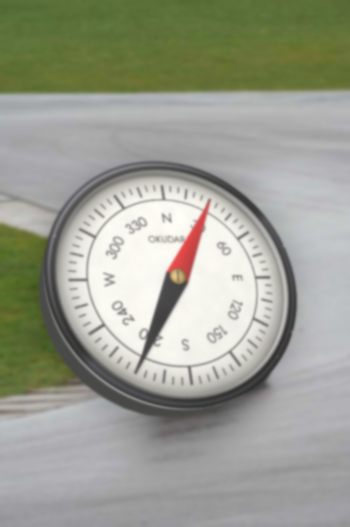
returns 30,°
